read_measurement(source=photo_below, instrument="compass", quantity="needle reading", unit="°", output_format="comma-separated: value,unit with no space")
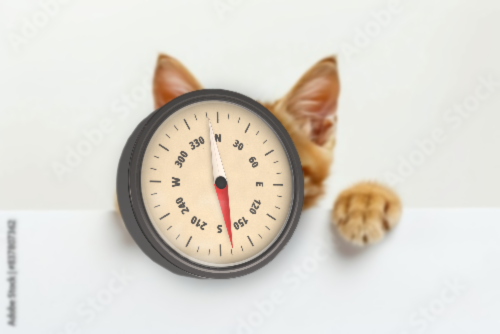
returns 170,°
